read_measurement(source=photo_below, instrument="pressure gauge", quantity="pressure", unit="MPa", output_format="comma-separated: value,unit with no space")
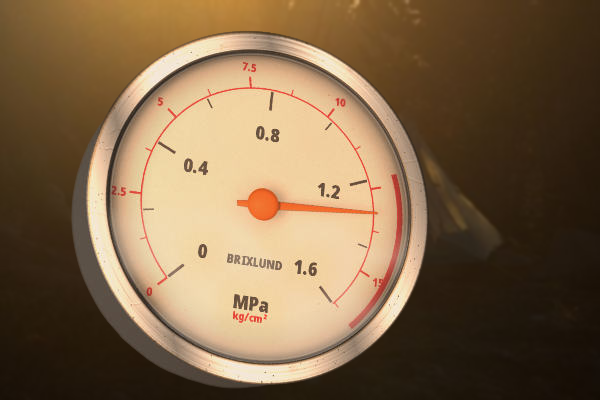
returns 1.3,MPa
